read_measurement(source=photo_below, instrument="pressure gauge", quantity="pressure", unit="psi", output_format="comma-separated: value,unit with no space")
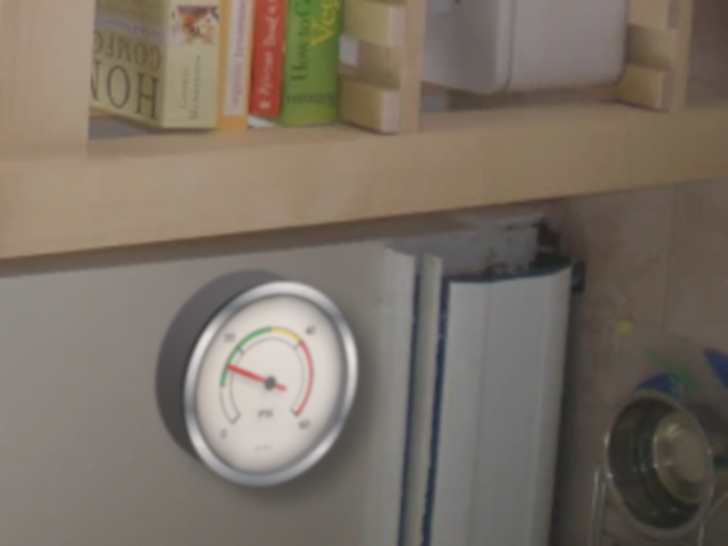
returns 15,psi
